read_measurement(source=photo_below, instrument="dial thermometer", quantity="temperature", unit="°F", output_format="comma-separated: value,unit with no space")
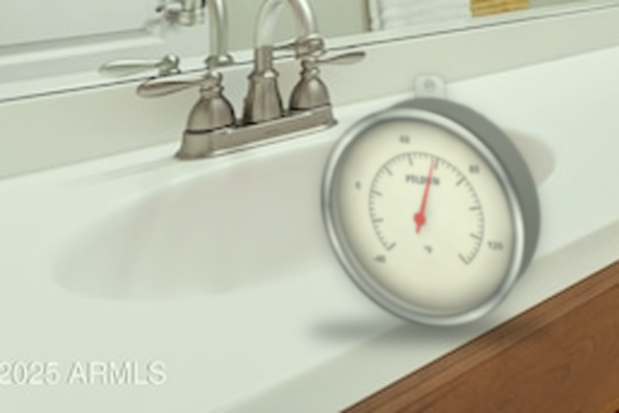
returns 60,°F
